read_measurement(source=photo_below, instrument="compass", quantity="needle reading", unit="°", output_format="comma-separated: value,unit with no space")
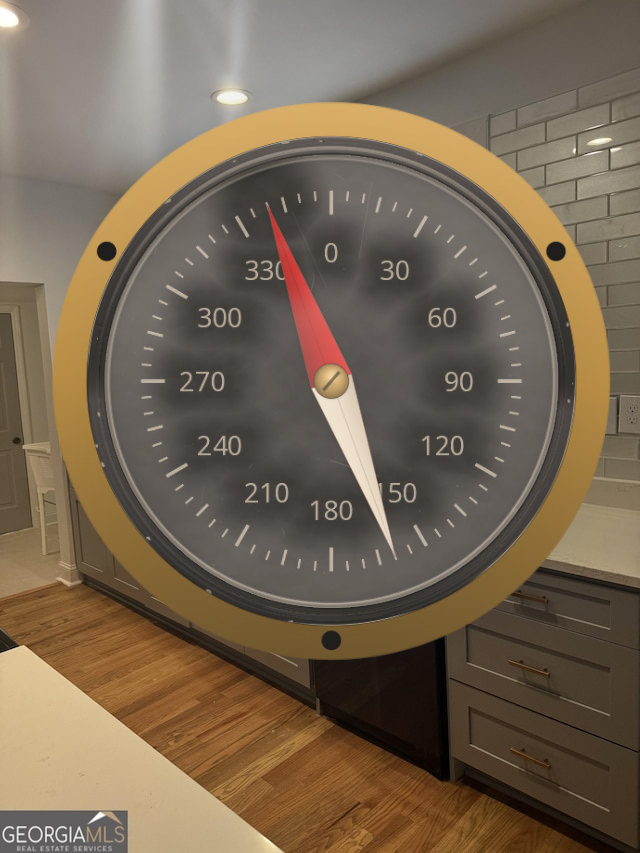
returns 340,°
